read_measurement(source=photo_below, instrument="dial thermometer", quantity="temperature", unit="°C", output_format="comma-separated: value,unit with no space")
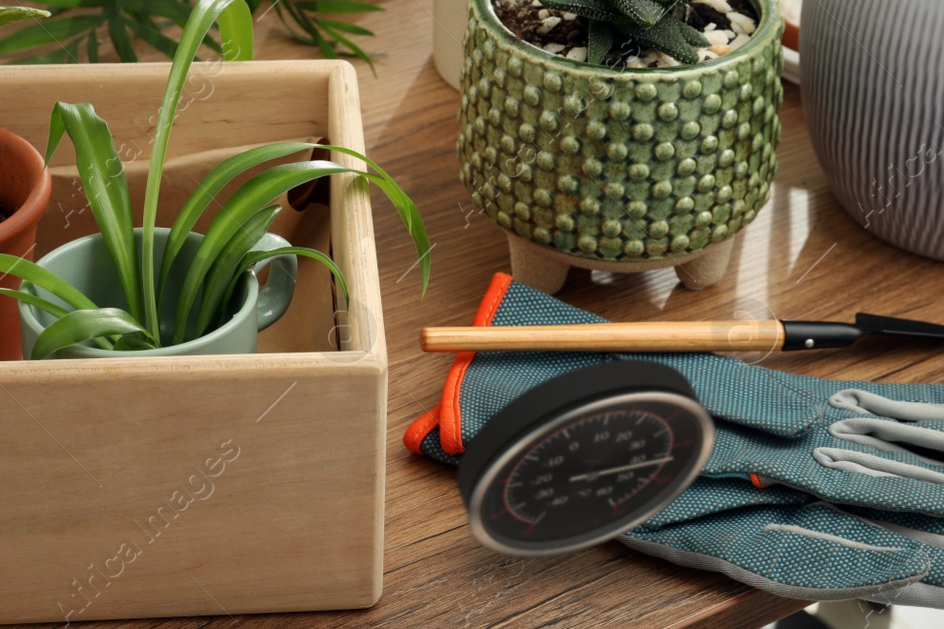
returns 40,°C
